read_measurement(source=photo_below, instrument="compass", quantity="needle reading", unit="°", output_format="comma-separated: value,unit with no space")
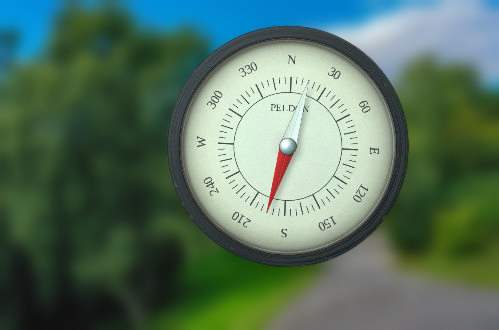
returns 195,°
